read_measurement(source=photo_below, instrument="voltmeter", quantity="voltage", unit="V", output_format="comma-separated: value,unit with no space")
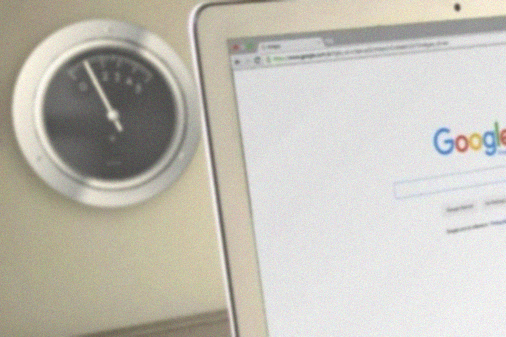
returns 1,V
